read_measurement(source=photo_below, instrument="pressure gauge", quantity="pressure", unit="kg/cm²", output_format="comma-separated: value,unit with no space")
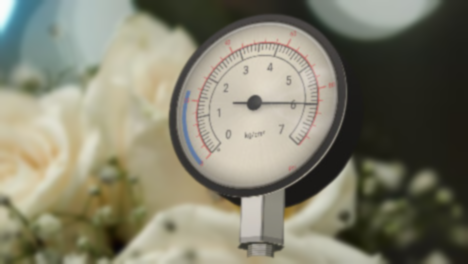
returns 6,kg/cm²
